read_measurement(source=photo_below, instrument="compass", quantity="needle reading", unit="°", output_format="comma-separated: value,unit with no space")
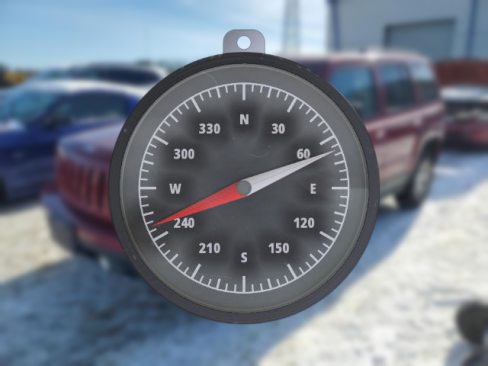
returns 247.5,°
